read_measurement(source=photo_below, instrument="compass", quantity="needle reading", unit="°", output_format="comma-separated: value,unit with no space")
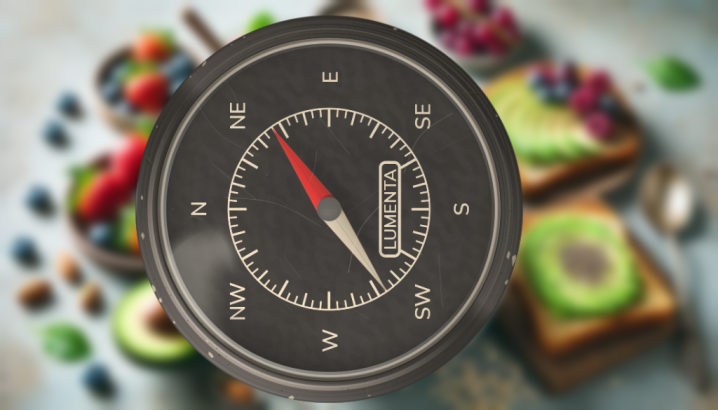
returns 55,°
